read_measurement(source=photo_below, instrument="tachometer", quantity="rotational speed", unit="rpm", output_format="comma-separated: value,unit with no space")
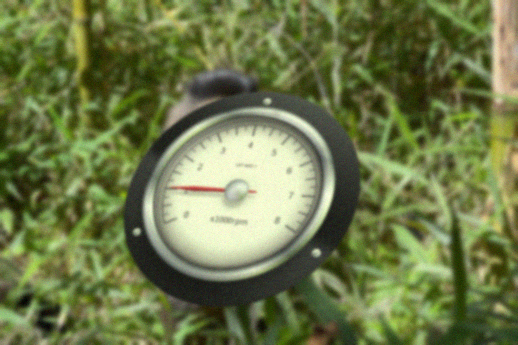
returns 1000,rpm
